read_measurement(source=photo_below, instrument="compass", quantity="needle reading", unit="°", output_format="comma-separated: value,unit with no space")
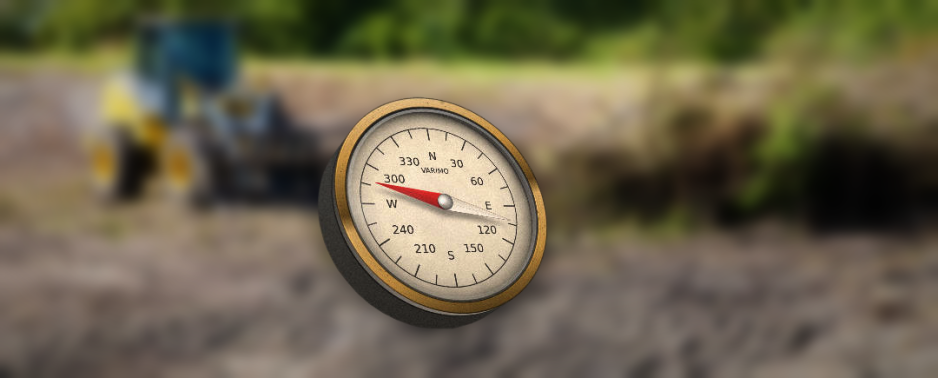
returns 285,°
